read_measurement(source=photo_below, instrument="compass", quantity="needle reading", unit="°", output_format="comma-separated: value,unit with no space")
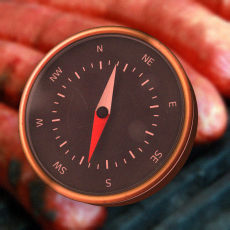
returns 200,°
